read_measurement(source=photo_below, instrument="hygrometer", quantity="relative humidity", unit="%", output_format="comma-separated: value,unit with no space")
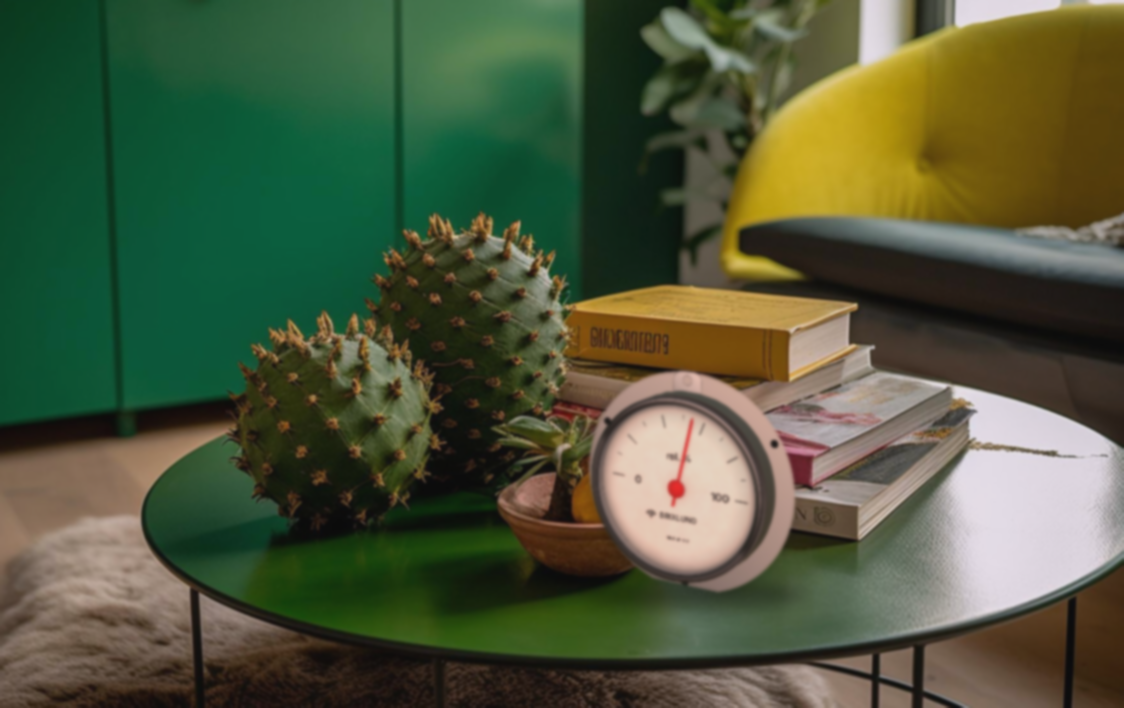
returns 55,%
